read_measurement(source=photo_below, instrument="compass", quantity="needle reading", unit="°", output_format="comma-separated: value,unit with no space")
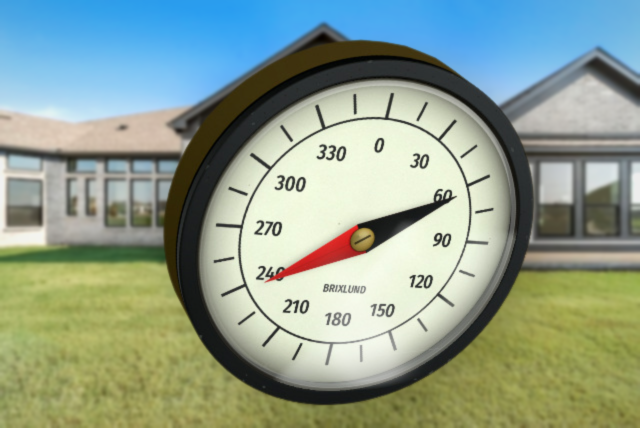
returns 240,°
